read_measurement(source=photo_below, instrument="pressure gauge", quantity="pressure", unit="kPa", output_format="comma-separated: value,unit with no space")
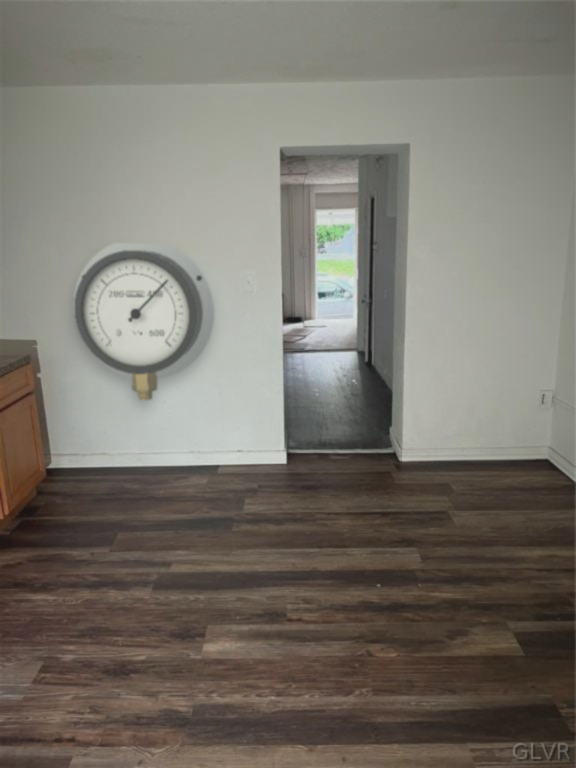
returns 400,kPa
